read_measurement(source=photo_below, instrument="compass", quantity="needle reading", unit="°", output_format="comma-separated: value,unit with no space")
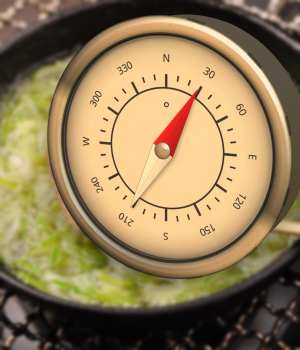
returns 30,°
